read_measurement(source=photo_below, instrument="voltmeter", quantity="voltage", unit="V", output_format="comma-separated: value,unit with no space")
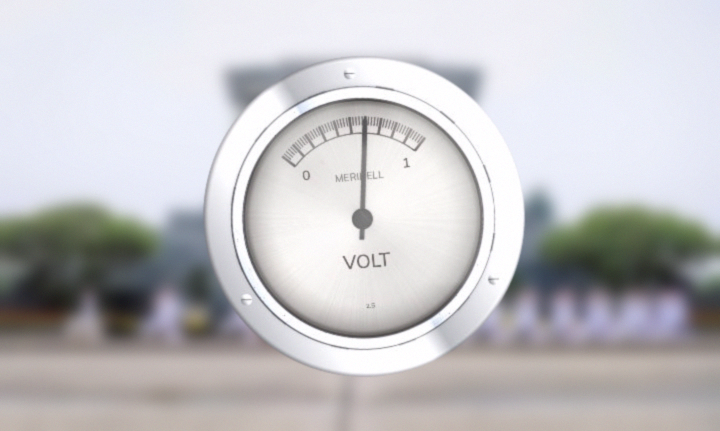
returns 0.6,V
